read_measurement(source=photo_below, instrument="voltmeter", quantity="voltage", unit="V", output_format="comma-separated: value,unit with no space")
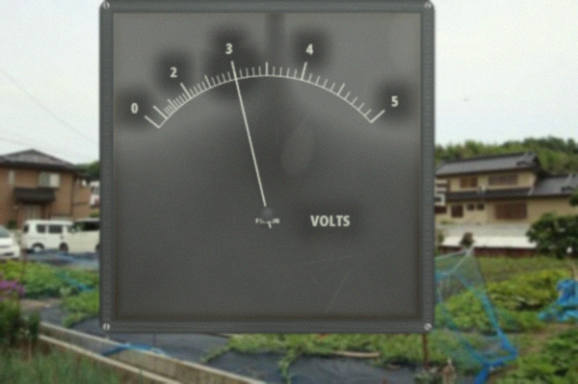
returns 3,V
